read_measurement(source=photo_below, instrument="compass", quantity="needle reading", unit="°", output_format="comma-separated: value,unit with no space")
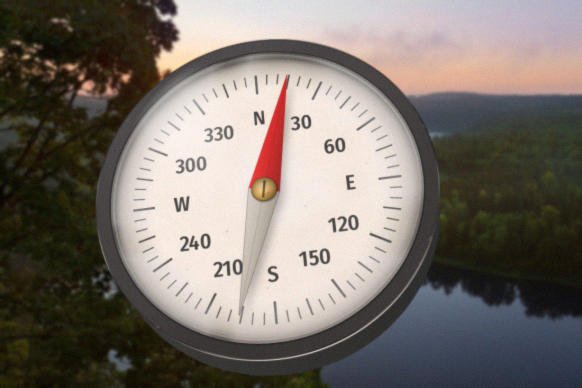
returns 15,°
